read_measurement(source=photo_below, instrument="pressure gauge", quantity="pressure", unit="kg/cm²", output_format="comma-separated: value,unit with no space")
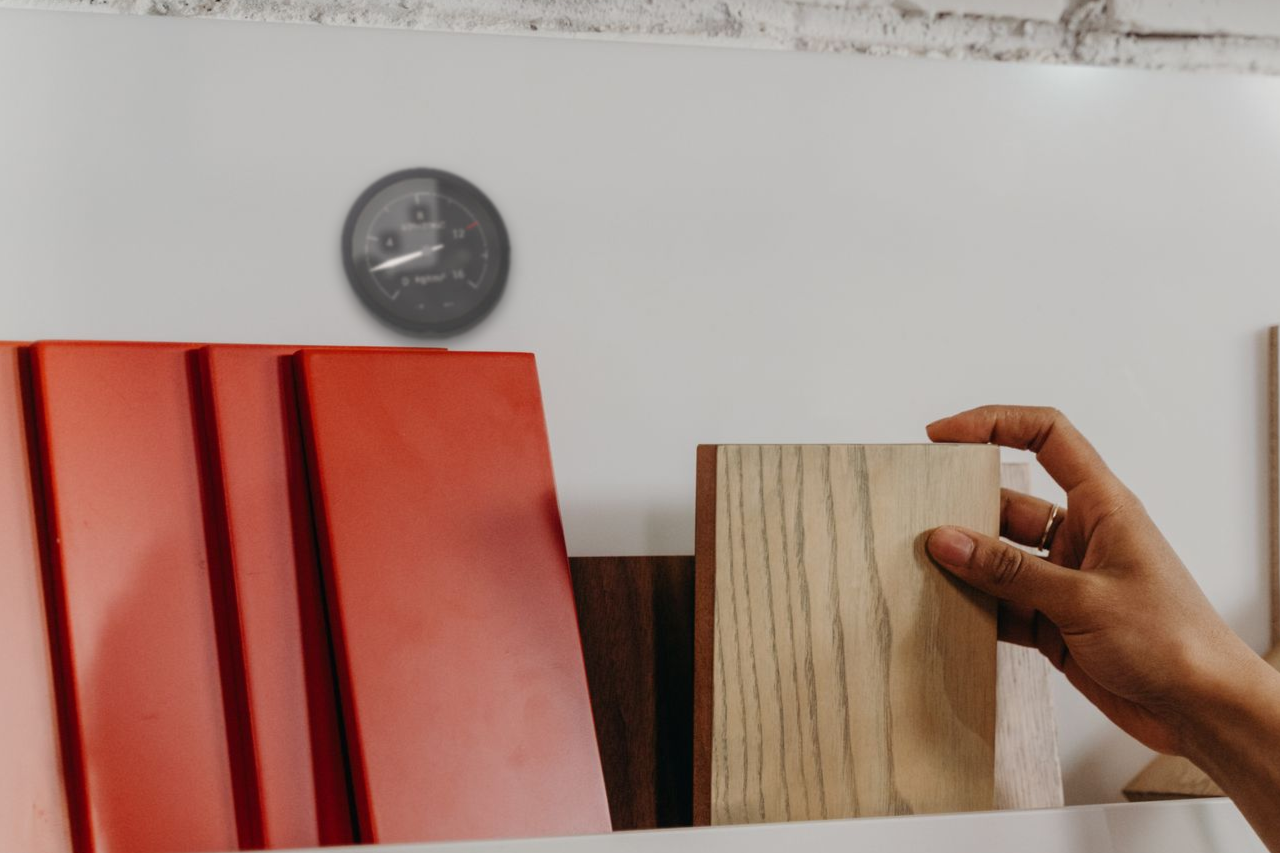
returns 2,kg/cm²
